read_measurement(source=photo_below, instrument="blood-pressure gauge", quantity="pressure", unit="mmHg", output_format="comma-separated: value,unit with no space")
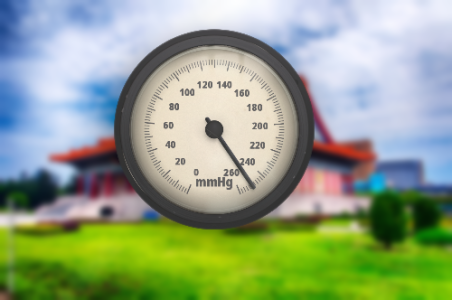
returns 250,mmHg
